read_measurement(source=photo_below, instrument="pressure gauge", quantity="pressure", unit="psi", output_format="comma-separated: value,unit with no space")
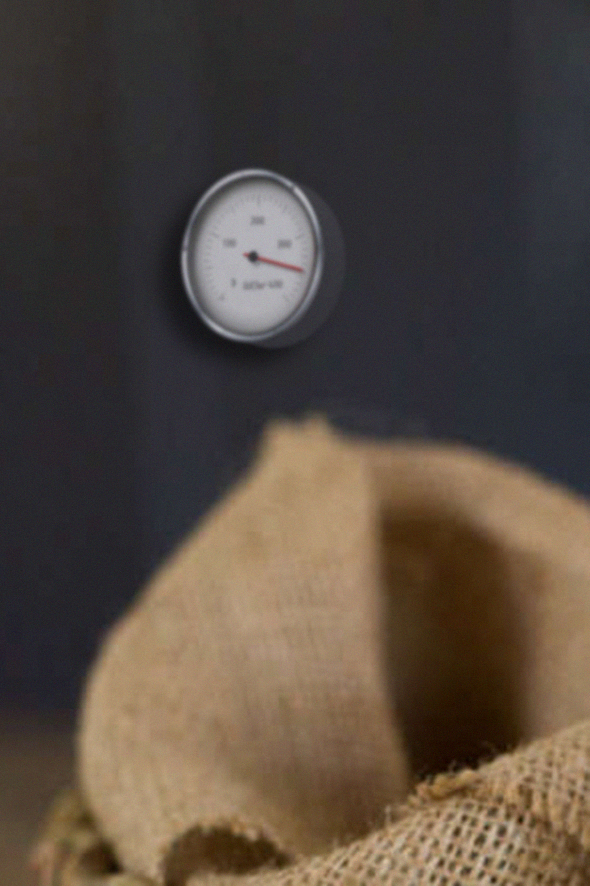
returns 350,psi
